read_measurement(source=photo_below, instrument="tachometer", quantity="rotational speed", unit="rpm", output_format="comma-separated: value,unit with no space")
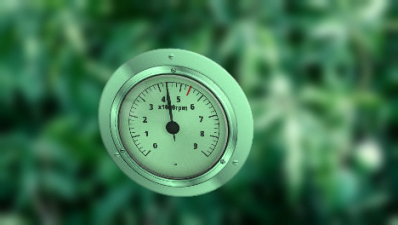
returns 4400,rpm
